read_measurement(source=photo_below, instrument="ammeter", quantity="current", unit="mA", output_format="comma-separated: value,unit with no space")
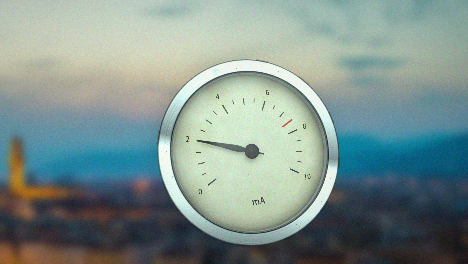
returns 2,mA
